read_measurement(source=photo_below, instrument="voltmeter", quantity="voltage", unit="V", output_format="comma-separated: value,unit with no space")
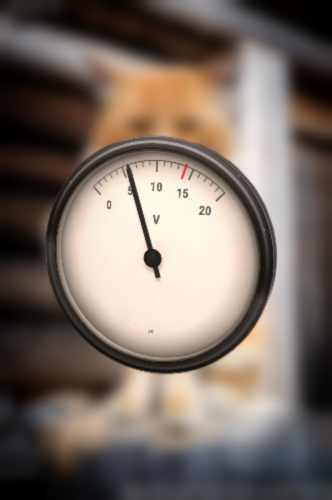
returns 6,V
